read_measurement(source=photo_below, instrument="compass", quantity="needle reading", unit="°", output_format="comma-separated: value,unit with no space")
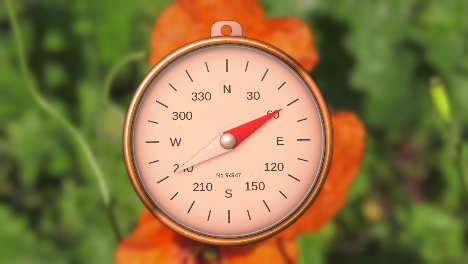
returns 60,°
